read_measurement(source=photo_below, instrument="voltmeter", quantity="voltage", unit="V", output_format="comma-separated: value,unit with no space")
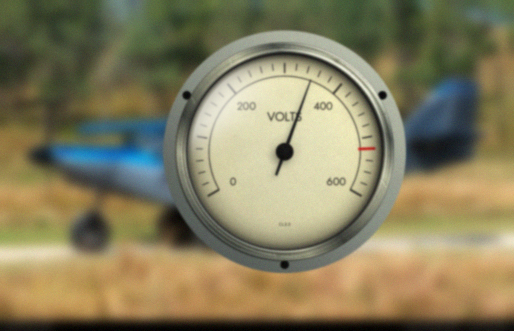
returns 350,V
